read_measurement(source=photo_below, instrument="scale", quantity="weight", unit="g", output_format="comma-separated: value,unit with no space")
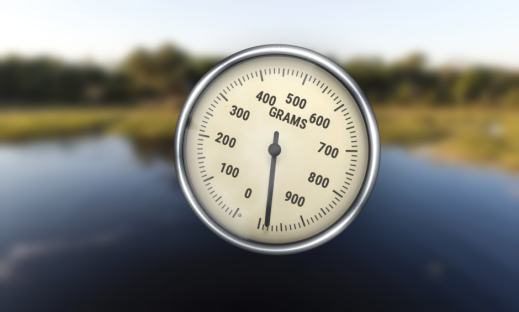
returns 980,g
